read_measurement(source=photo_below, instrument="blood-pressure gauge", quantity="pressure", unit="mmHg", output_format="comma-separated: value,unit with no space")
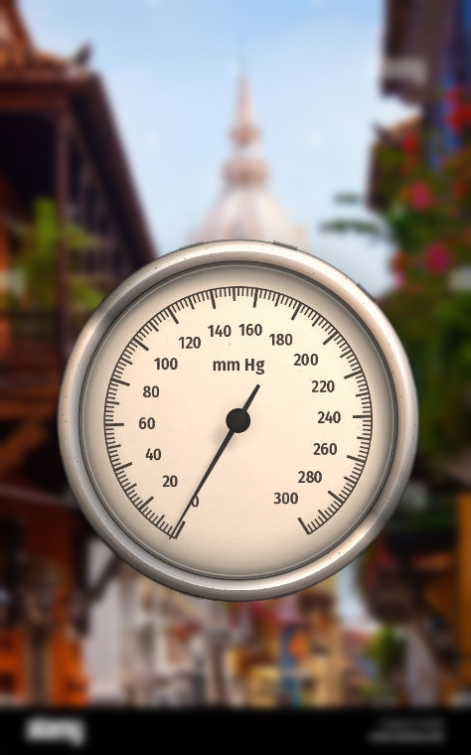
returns 2,mmHg
